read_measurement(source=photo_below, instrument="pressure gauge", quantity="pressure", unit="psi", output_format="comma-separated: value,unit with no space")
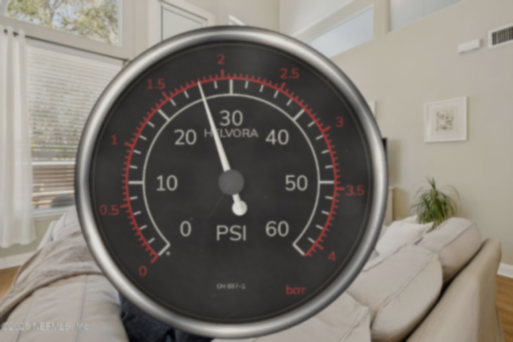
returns 26,psi
